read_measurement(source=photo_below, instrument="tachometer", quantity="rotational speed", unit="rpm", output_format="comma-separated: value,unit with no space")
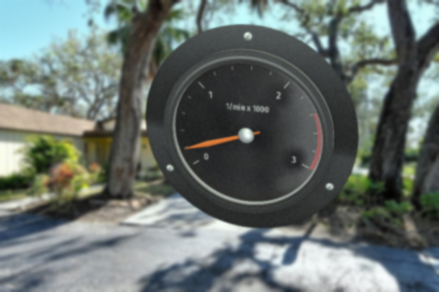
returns 200,rpm
